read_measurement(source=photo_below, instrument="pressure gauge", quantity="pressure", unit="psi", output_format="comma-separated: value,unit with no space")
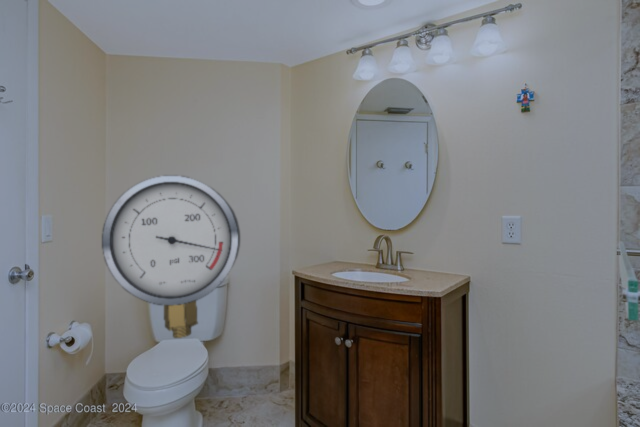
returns 270,psi
